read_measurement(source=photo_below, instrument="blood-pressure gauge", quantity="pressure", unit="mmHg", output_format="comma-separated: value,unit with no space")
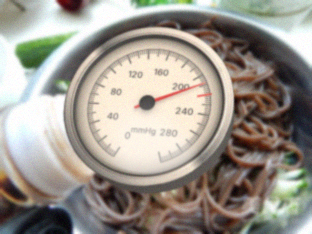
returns 210,mmHg
